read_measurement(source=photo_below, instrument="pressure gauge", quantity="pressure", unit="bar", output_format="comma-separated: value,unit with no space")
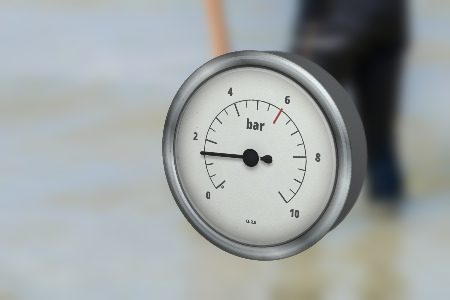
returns 1.5,bar
